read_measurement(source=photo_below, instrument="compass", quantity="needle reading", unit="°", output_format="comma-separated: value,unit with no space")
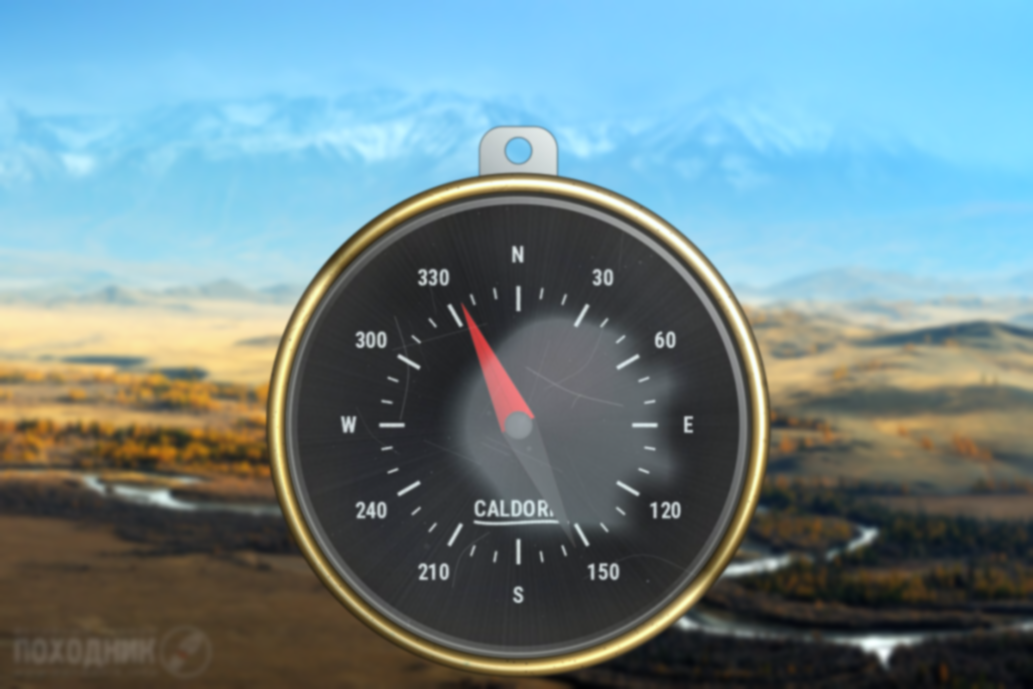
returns 335,°
